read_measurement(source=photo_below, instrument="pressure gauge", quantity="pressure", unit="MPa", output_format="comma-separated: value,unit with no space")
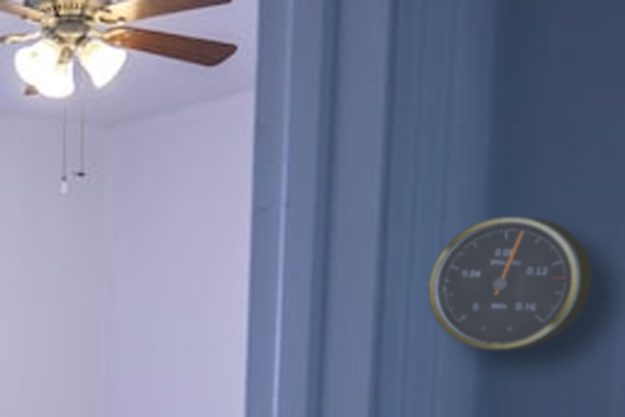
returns 0.09,MPa
